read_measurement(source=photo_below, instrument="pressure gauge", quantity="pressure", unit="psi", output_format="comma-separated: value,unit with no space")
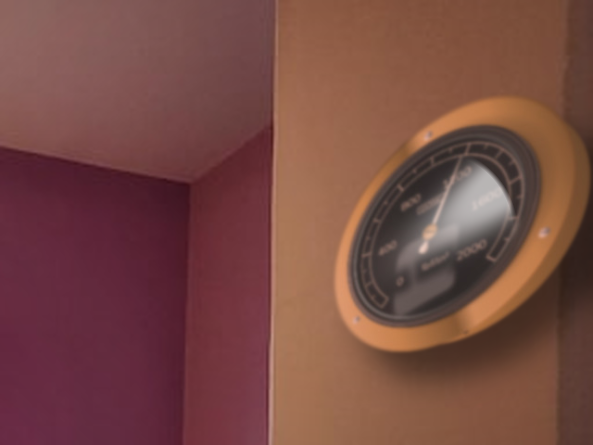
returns 1200,psi
